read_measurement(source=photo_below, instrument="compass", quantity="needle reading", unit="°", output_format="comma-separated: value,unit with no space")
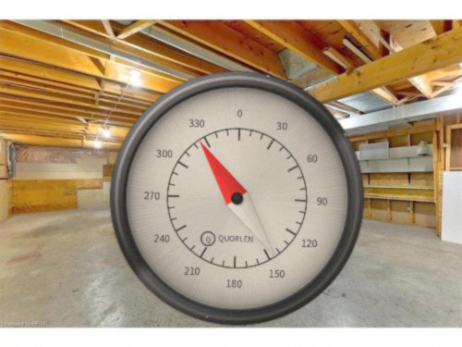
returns 325,°
